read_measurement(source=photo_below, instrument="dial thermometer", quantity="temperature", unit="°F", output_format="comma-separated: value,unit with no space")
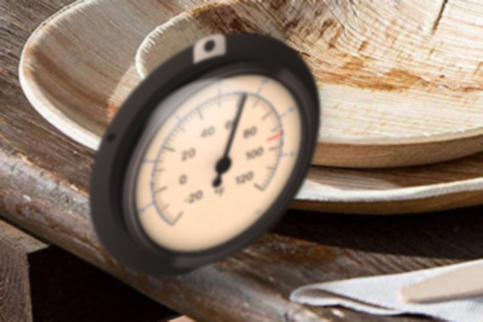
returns 60,°F
